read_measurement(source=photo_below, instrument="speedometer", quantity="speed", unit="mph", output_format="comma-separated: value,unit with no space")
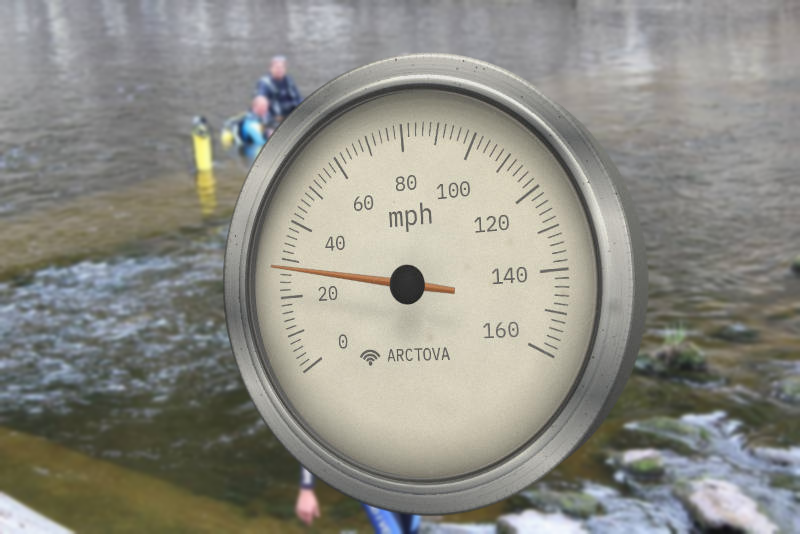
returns 28,mph
